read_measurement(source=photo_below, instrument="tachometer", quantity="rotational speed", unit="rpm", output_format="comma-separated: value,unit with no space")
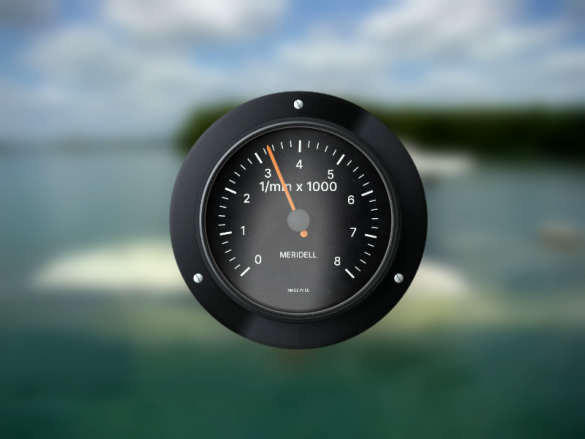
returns 3300,rpm
